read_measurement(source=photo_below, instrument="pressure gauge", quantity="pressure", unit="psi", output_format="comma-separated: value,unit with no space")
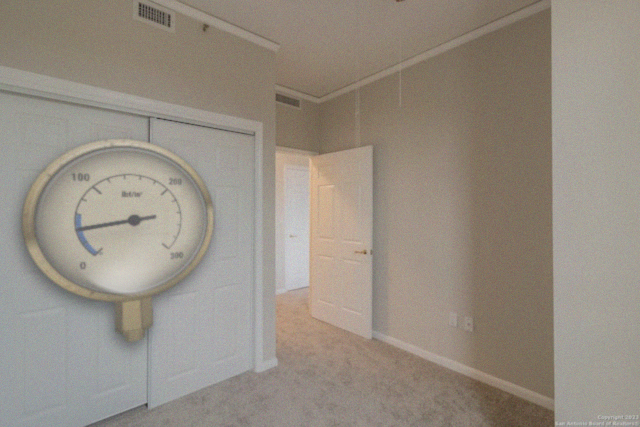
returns 40,psi
